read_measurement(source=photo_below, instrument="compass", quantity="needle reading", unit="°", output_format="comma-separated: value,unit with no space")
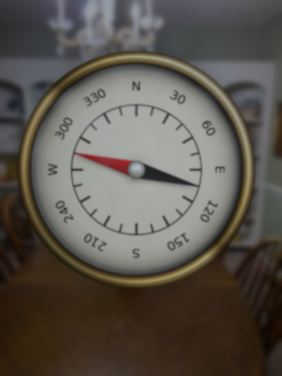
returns 285,°
